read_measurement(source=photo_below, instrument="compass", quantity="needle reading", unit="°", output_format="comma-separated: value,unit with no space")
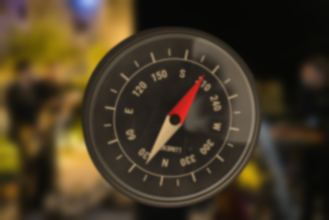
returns 202.5,°
